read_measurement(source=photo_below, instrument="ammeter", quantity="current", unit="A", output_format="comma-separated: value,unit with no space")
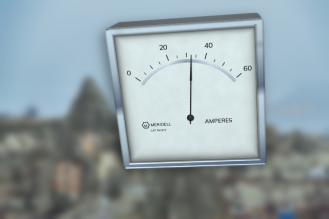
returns 32.5,A
